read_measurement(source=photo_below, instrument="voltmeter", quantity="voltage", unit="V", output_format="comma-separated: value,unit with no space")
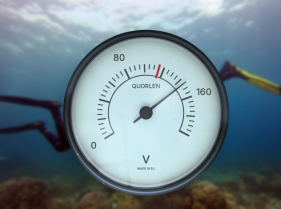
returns 145,V
